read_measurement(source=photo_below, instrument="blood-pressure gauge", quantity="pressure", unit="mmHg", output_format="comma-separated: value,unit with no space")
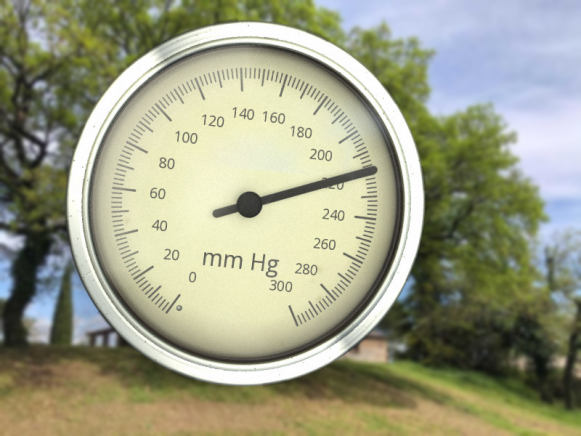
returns 218,mmHg
